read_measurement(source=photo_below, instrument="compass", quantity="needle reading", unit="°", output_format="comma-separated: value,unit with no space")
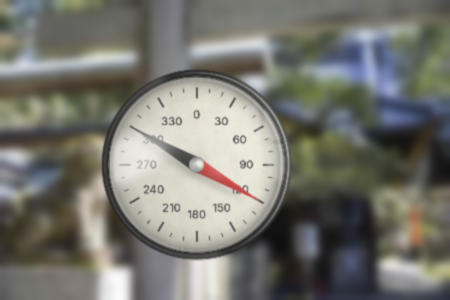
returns 120,°
